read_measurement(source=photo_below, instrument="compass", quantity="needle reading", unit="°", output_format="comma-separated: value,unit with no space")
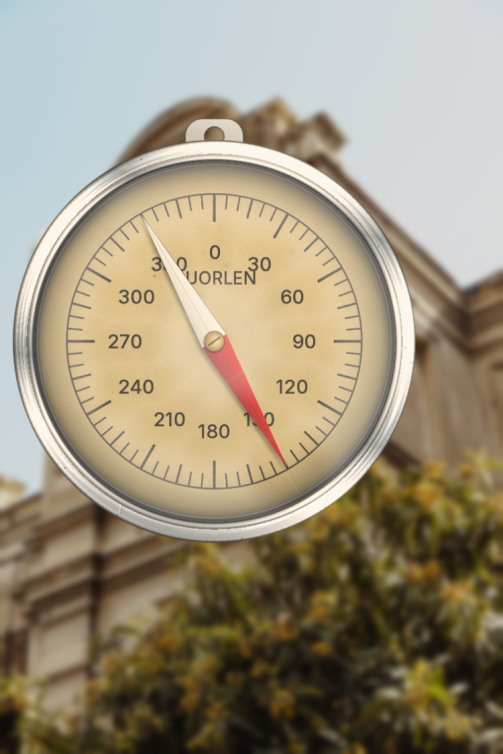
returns 150,°
